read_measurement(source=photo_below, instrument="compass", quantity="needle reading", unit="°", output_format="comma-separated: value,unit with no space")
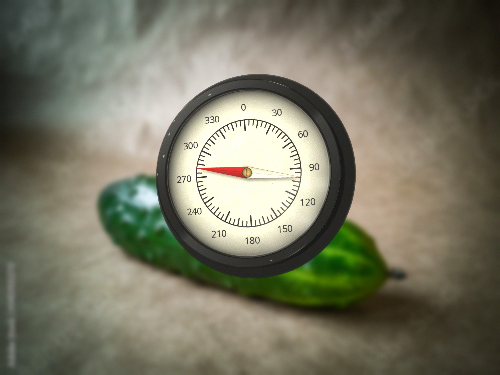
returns 280,°
